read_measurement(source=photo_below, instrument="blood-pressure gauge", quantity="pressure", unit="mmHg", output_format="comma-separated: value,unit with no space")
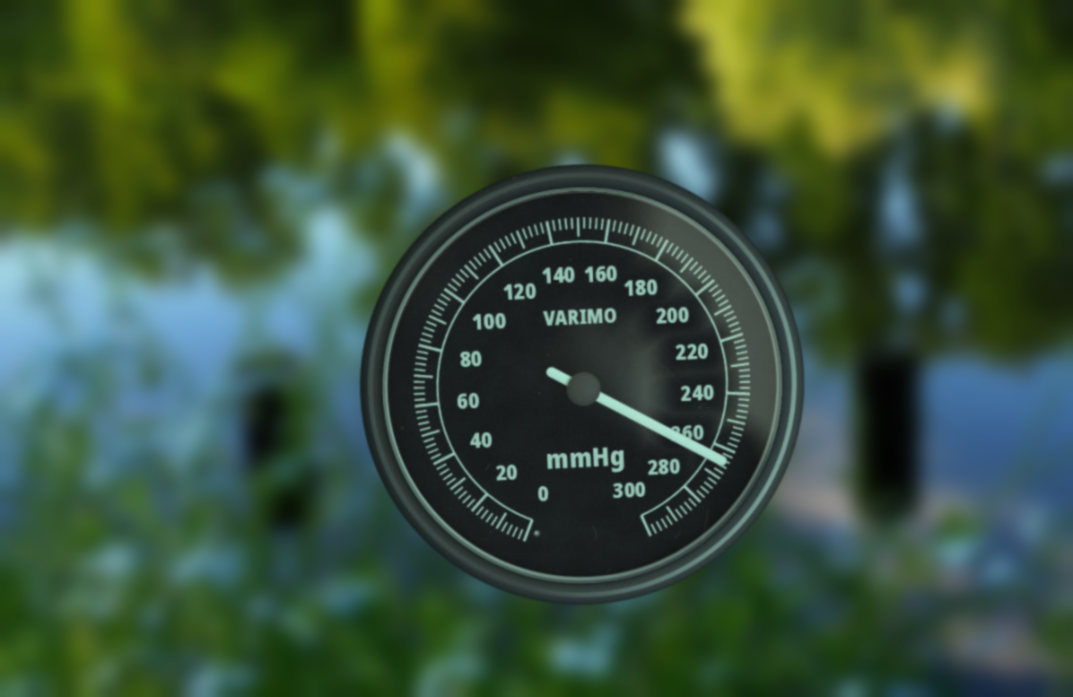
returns 264,mmHg
